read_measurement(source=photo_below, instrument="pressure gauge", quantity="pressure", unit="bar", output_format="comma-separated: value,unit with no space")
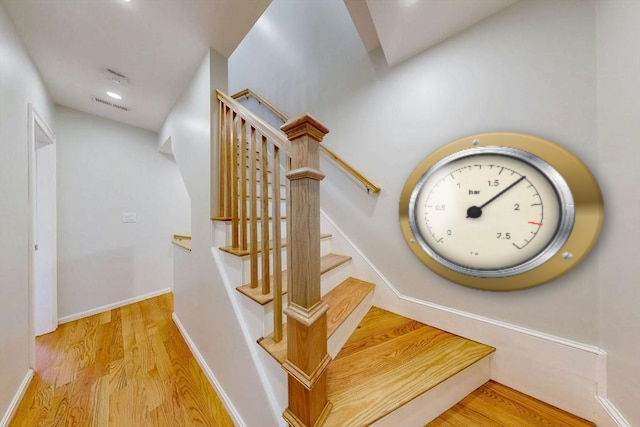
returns 1.7,bar
